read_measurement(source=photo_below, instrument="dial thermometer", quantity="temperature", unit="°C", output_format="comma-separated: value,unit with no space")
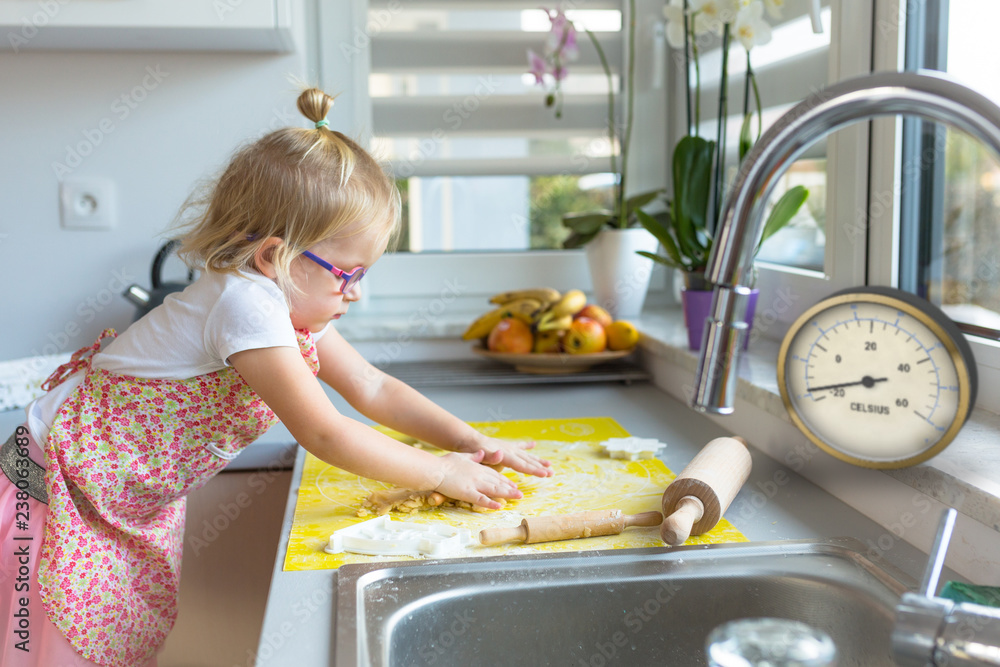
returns -16,°C
